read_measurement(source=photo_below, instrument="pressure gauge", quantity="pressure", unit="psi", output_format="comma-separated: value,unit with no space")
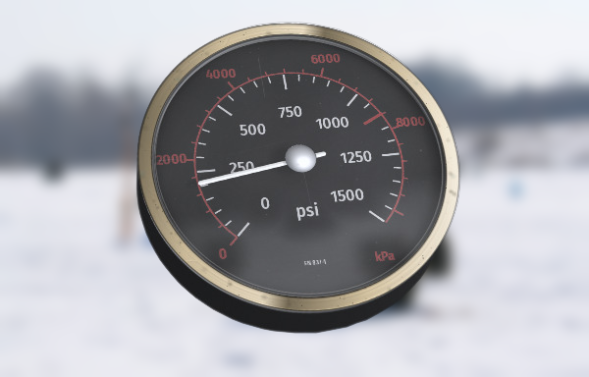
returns 200,psi
